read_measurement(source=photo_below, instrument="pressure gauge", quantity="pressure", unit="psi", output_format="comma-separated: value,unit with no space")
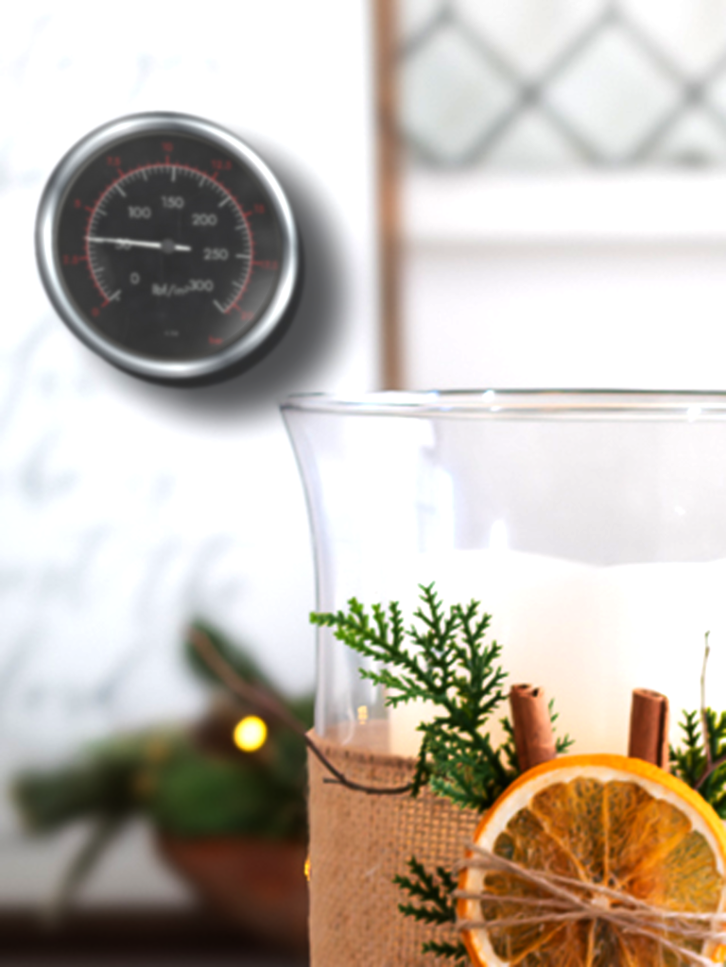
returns 50,psi
